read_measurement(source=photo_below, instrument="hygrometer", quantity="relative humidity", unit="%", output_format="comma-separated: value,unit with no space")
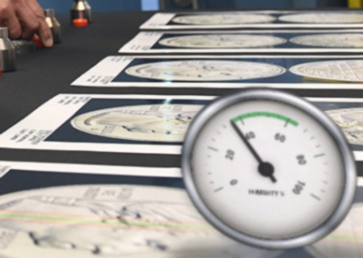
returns 36,%
